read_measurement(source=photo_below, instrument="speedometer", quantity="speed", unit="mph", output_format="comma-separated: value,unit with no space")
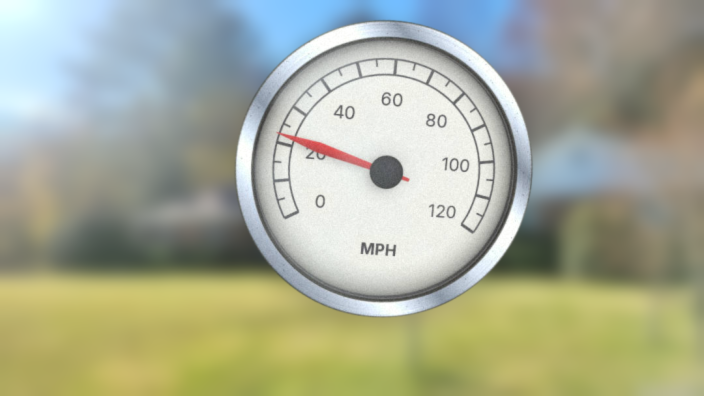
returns 22.5,mph
